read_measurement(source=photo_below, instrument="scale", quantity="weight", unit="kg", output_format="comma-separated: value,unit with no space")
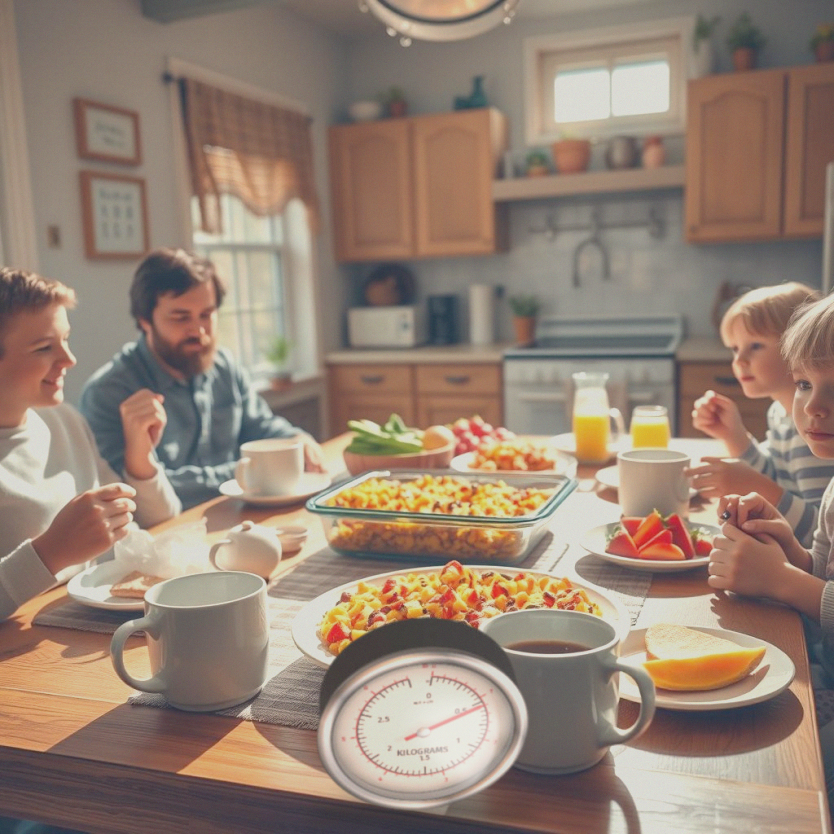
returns 0.5,kg
